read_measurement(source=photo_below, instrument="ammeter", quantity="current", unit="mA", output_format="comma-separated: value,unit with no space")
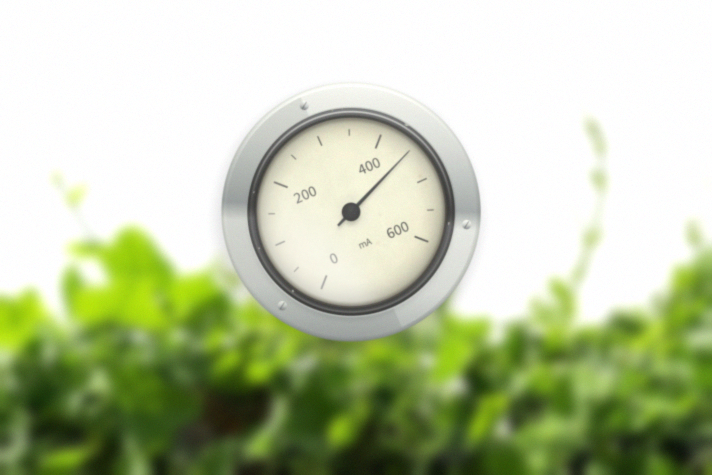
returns 450,mA
